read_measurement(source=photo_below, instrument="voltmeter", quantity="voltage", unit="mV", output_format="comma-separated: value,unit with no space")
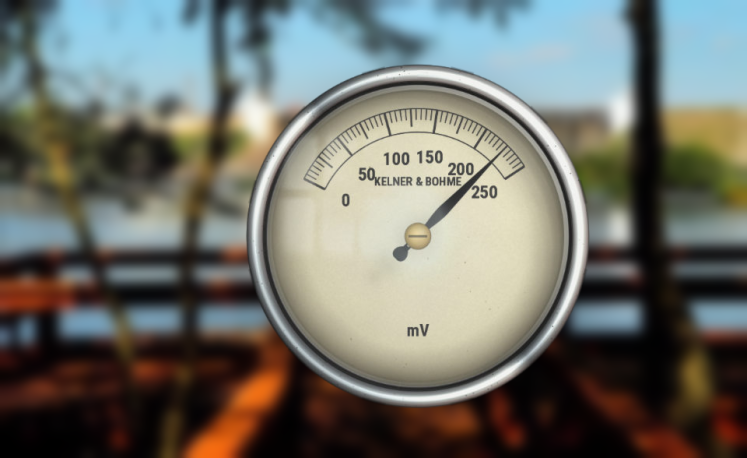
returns 225,mV
